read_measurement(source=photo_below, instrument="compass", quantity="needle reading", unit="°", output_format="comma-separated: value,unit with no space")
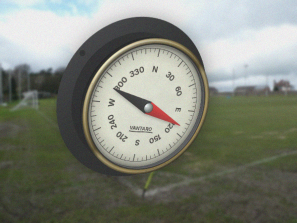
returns 110,°
